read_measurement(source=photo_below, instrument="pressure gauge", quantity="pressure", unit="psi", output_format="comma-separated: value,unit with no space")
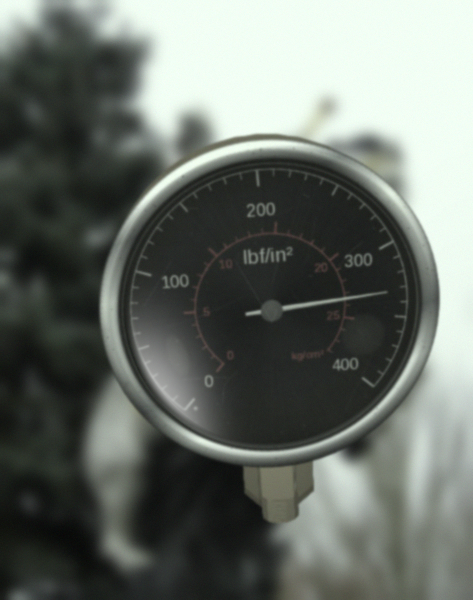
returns 330,psi
